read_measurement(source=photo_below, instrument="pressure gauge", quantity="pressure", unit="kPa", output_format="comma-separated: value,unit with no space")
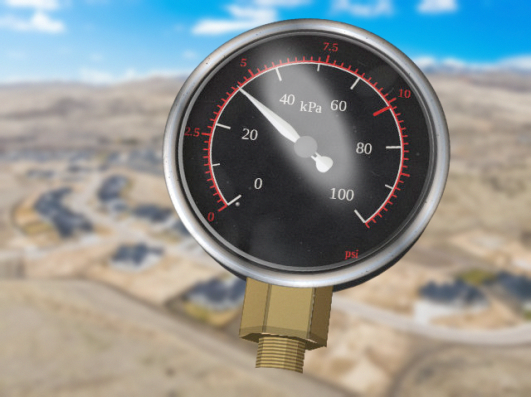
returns 30,kPa
